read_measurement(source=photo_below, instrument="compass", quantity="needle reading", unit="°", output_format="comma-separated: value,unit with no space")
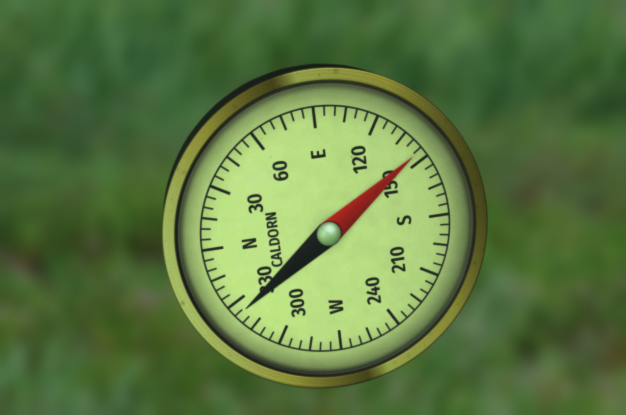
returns 145,°
